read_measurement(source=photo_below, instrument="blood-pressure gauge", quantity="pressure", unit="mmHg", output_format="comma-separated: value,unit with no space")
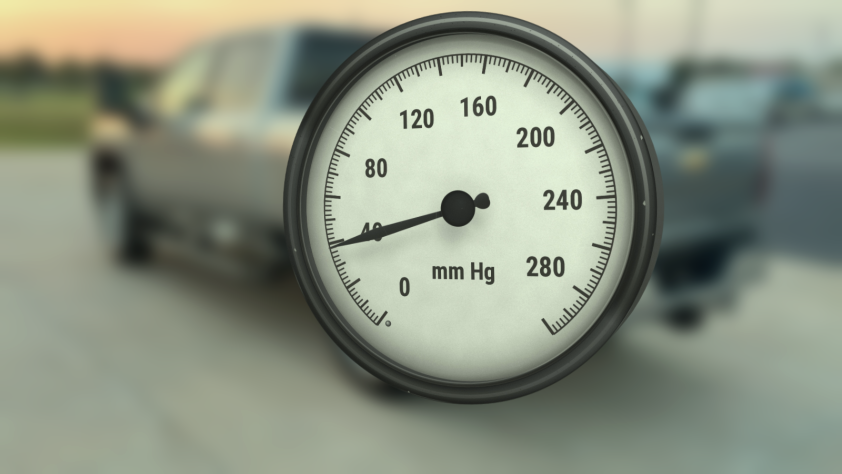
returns 38,mmHg
